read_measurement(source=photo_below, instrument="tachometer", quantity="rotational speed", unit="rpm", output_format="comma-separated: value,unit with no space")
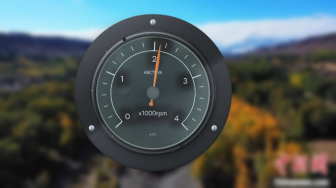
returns 2100,rpm
